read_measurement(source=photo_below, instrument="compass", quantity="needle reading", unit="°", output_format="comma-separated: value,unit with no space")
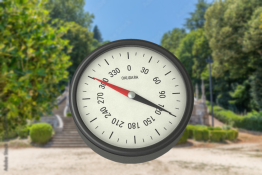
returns 300,°
